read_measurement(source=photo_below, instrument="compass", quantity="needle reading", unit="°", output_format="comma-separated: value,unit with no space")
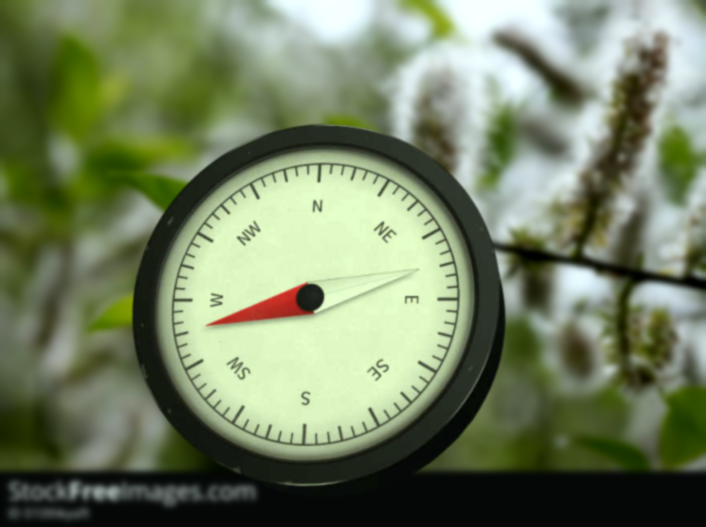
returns 255,°
